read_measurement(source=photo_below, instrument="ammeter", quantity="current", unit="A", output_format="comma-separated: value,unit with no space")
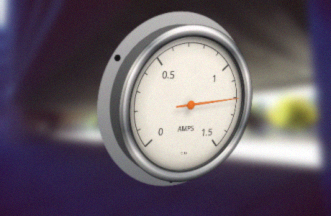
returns 1.2,A
